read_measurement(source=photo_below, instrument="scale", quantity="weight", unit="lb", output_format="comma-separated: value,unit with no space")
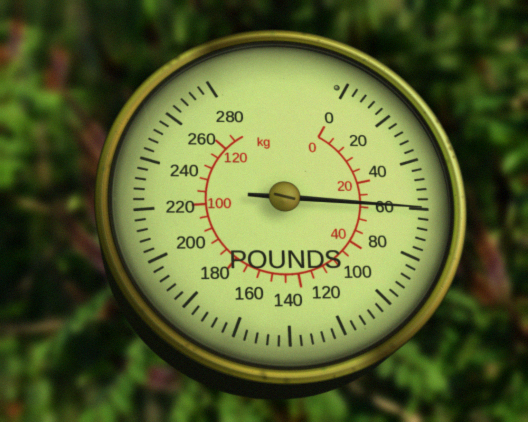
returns 60,lb
